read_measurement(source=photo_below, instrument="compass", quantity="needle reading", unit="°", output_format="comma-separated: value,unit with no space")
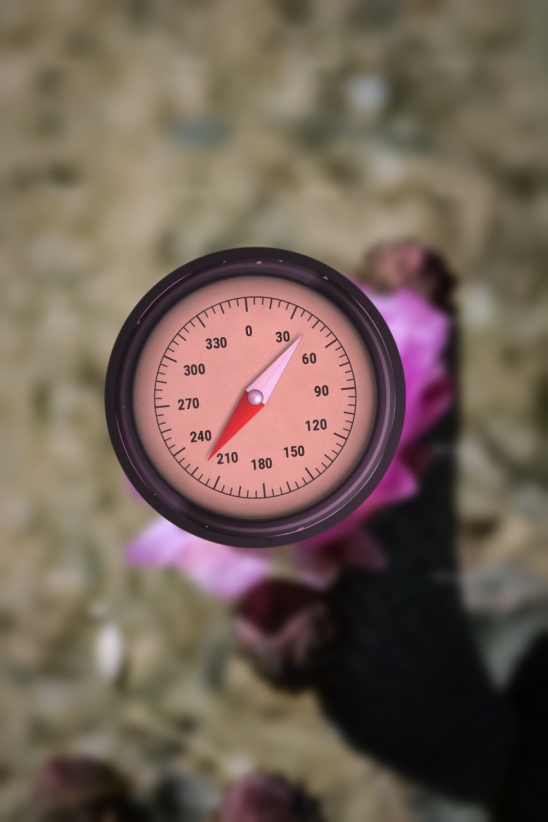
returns 222.5,°
